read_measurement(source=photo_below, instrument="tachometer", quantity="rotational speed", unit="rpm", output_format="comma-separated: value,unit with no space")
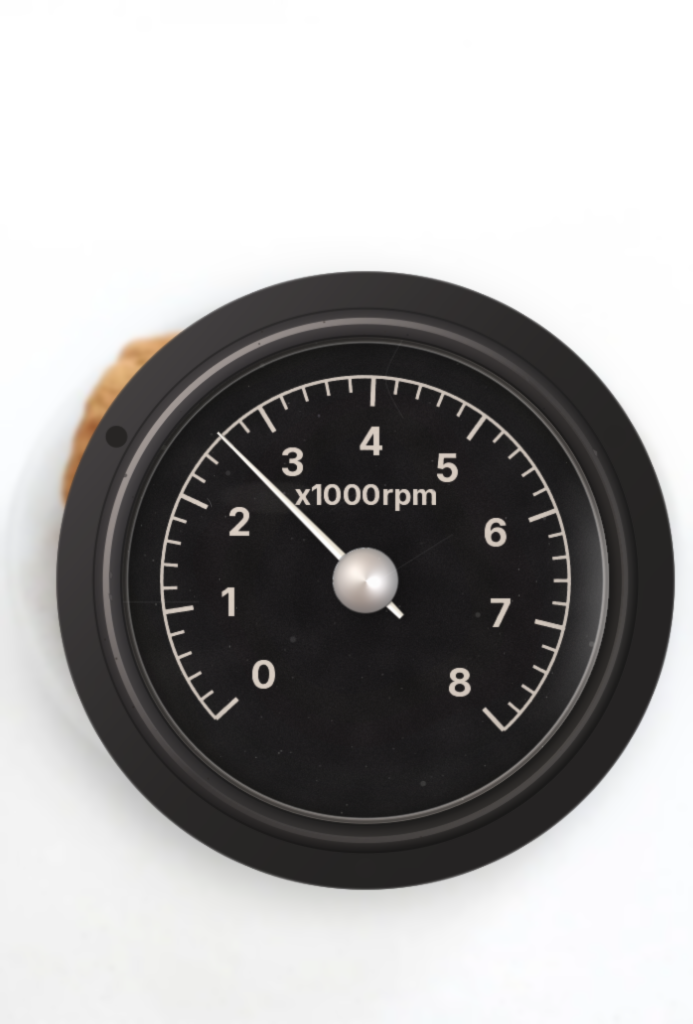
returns 2600,rpm
